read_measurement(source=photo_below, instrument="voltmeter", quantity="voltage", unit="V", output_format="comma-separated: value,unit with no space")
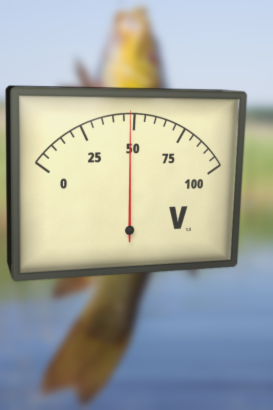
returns 47.5,V
